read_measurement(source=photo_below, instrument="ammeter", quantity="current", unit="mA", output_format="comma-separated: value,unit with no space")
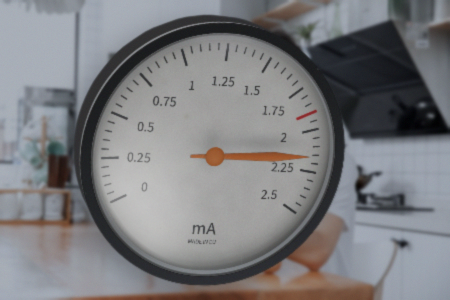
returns 2.15,mA
